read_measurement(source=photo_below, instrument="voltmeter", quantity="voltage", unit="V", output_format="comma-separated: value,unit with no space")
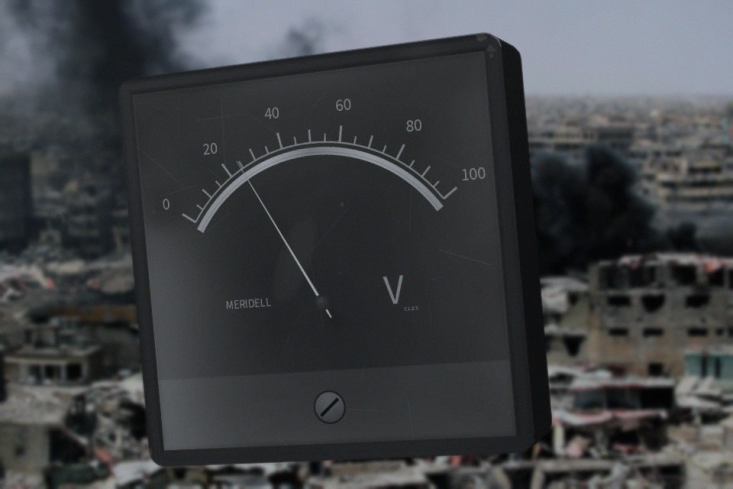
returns 25,V
